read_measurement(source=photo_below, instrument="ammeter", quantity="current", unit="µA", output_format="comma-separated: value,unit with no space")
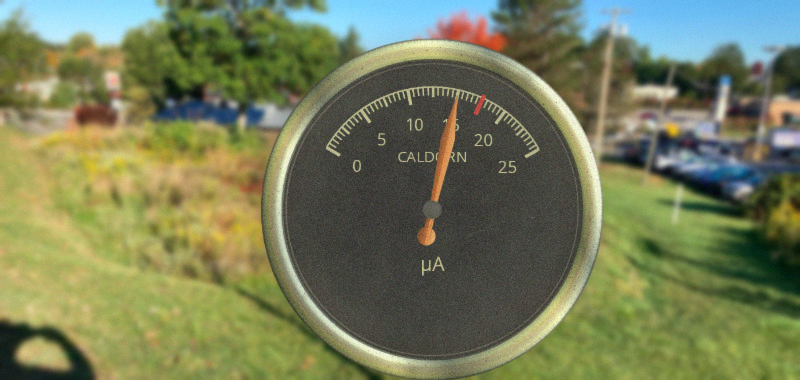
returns 15,µA
